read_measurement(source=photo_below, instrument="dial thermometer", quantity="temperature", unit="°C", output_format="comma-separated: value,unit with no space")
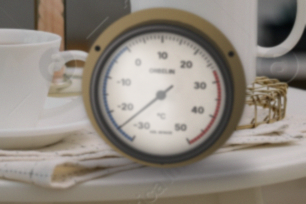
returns -25,°C
